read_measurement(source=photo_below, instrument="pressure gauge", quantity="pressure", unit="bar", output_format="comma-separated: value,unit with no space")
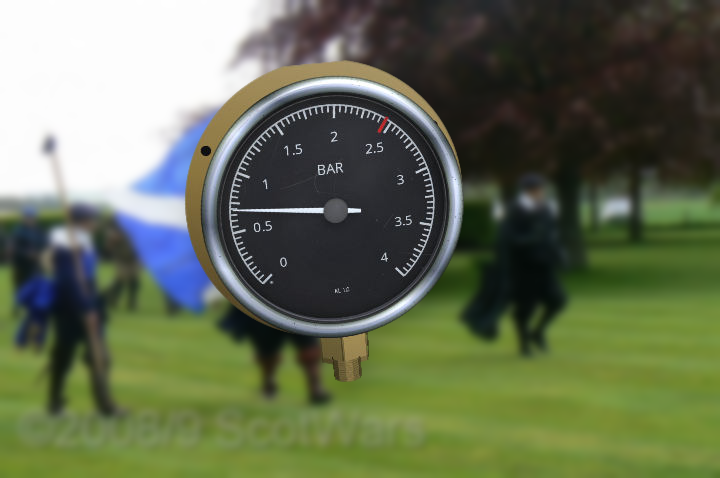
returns 0.7,bar
